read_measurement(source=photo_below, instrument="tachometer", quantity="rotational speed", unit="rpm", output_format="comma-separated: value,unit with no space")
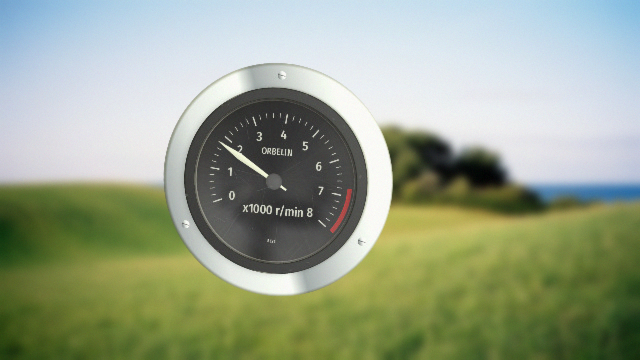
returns 1800,rpm
